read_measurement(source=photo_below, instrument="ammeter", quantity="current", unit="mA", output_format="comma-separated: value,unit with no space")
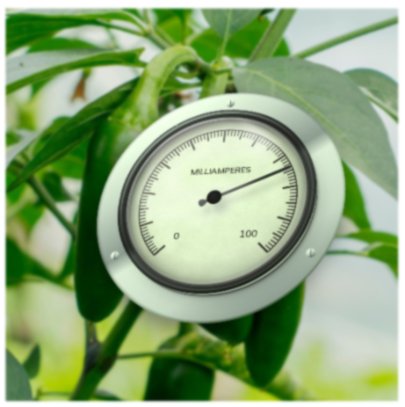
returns 75,mA
